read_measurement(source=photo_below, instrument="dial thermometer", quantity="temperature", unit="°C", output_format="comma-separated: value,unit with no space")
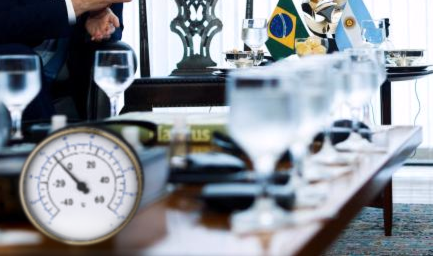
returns -4,°C
